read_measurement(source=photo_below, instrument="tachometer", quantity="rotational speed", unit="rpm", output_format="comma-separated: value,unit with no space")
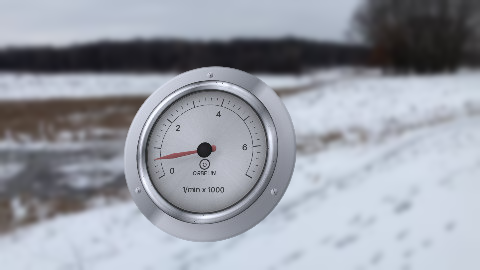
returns 600,rpm
